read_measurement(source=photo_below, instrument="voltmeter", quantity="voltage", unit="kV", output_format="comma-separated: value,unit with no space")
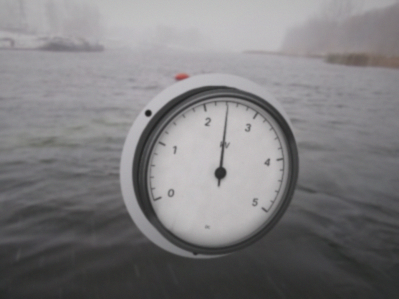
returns 2.4,kV
